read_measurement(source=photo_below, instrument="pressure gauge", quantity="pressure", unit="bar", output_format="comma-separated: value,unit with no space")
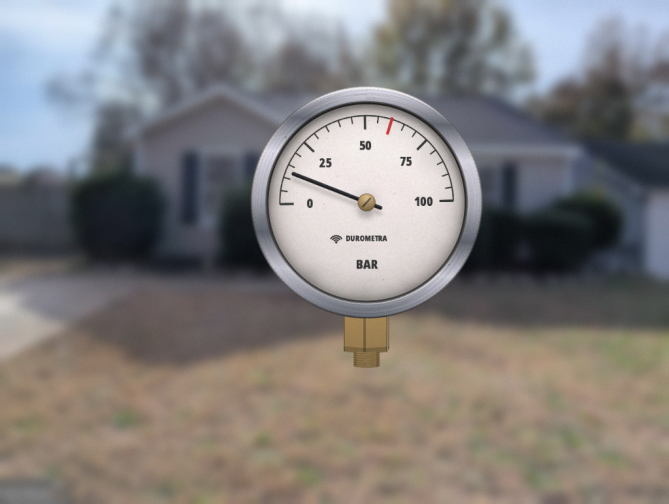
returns 12.5,bar
